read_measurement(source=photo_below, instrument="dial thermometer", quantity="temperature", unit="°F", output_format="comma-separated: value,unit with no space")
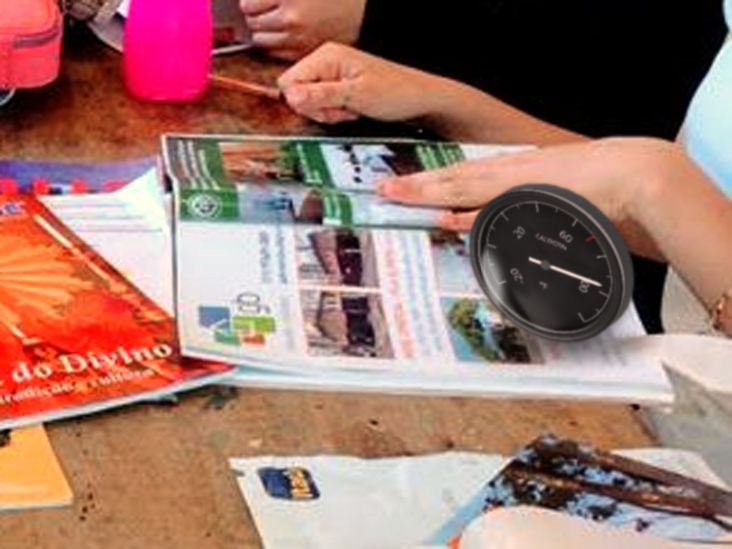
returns 95,°F
